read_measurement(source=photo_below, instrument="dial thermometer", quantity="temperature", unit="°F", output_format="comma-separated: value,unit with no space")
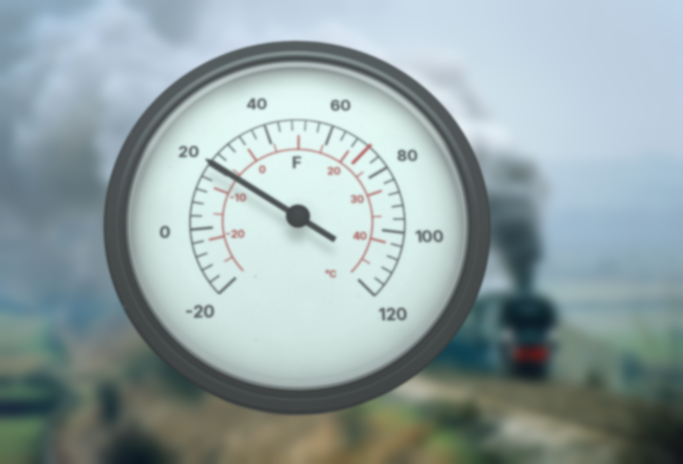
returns 20,°F
